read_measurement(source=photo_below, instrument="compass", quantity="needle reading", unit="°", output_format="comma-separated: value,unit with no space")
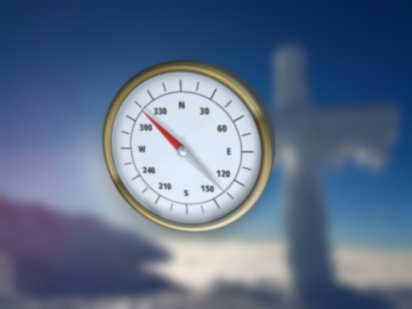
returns 315,°
